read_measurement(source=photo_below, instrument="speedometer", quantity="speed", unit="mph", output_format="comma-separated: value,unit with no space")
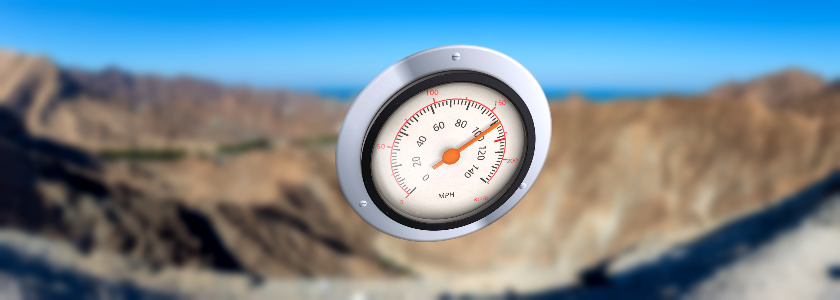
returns 100,mph
